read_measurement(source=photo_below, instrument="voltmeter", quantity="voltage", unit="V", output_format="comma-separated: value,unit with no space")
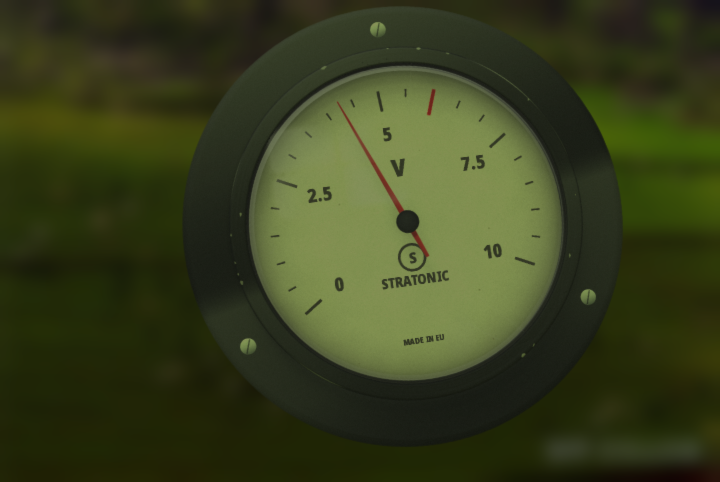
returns 4.25,V
